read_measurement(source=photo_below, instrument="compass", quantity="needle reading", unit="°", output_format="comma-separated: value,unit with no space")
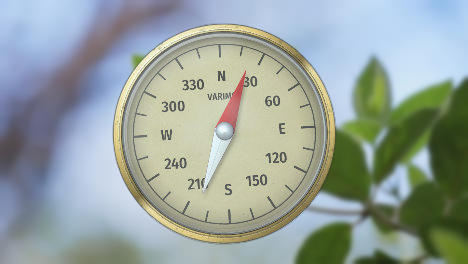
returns 22.5,°
